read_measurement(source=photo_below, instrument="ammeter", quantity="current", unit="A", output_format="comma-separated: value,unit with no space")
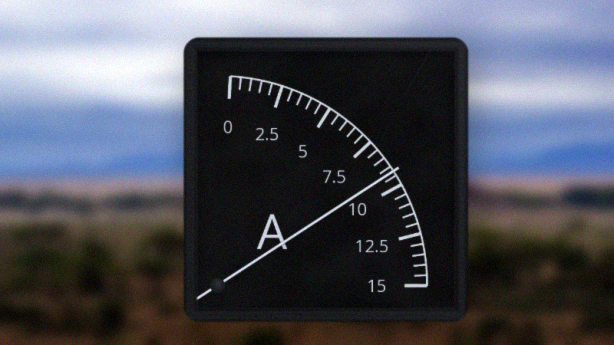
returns 9.25,A
